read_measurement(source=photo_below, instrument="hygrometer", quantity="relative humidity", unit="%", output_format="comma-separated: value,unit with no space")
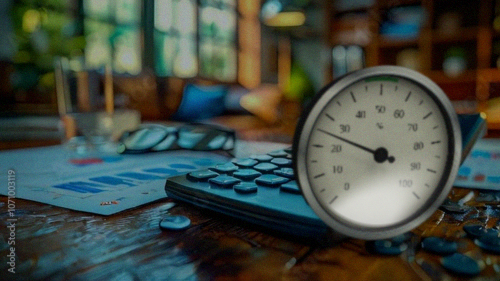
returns 25,%
